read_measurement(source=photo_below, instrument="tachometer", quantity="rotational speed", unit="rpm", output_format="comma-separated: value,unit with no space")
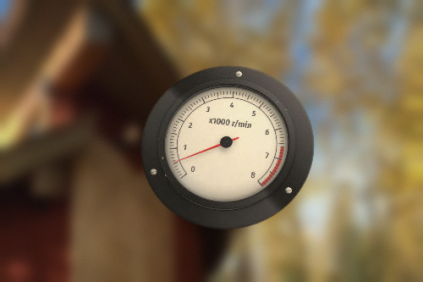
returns 500,rpm
